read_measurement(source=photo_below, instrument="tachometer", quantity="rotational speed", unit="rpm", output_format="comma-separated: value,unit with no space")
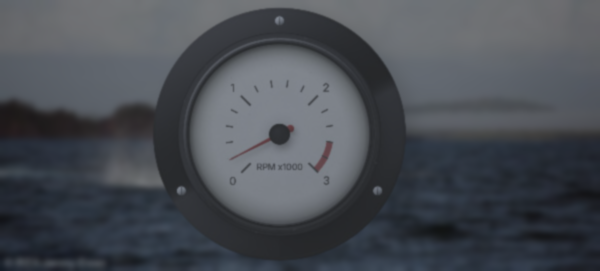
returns 200,rpm
